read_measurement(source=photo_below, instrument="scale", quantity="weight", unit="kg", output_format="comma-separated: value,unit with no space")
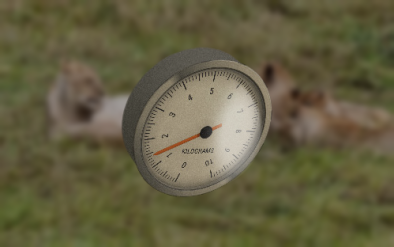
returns 1.5,kg
